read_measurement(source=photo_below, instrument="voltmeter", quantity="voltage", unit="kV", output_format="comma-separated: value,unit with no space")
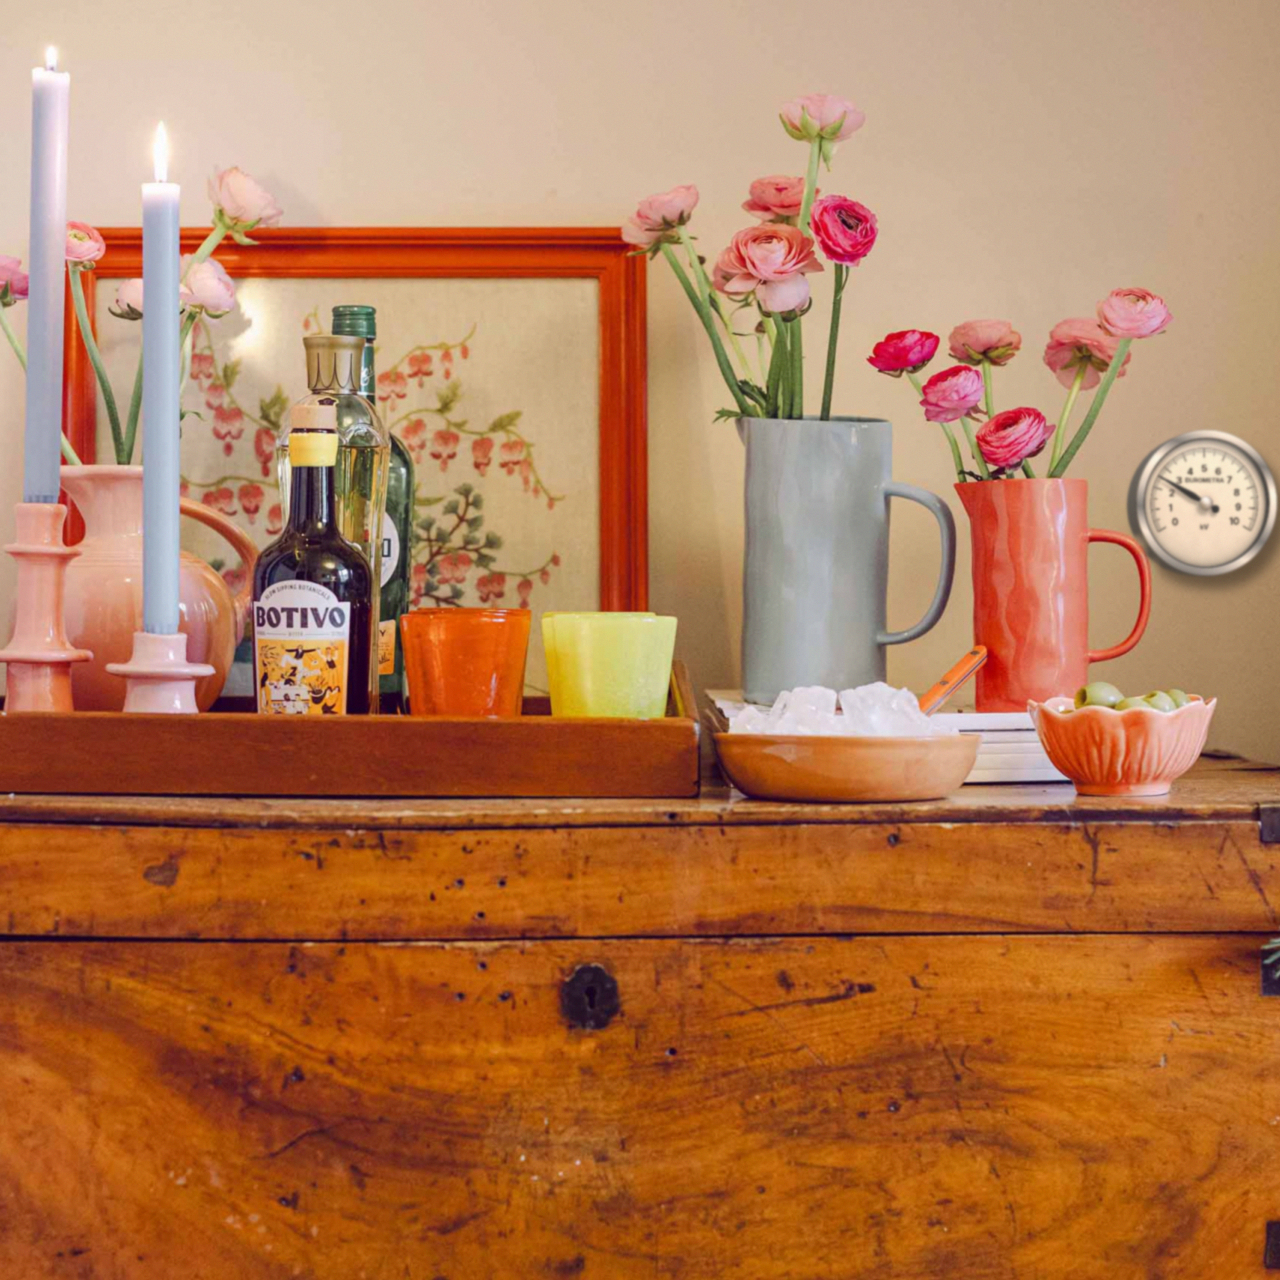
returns 2.5,kV
